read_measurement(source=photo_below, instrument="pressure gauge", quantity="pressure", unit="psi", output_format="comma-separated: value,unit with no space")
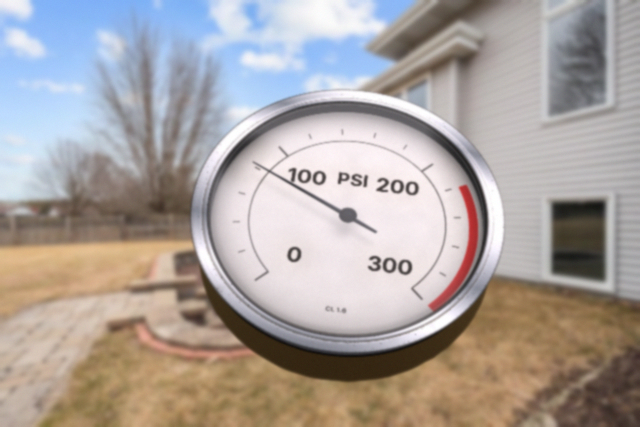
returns 80,psi
